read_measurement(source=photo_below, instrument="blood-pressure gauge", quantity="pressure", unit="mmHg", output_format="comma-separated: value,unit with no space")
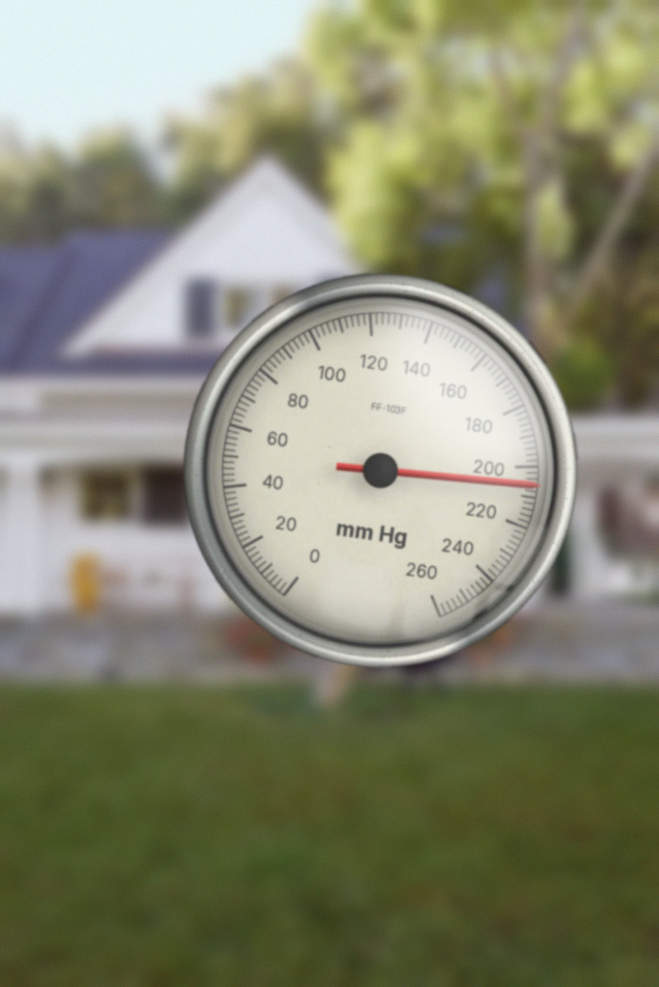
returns 206,mmHg
